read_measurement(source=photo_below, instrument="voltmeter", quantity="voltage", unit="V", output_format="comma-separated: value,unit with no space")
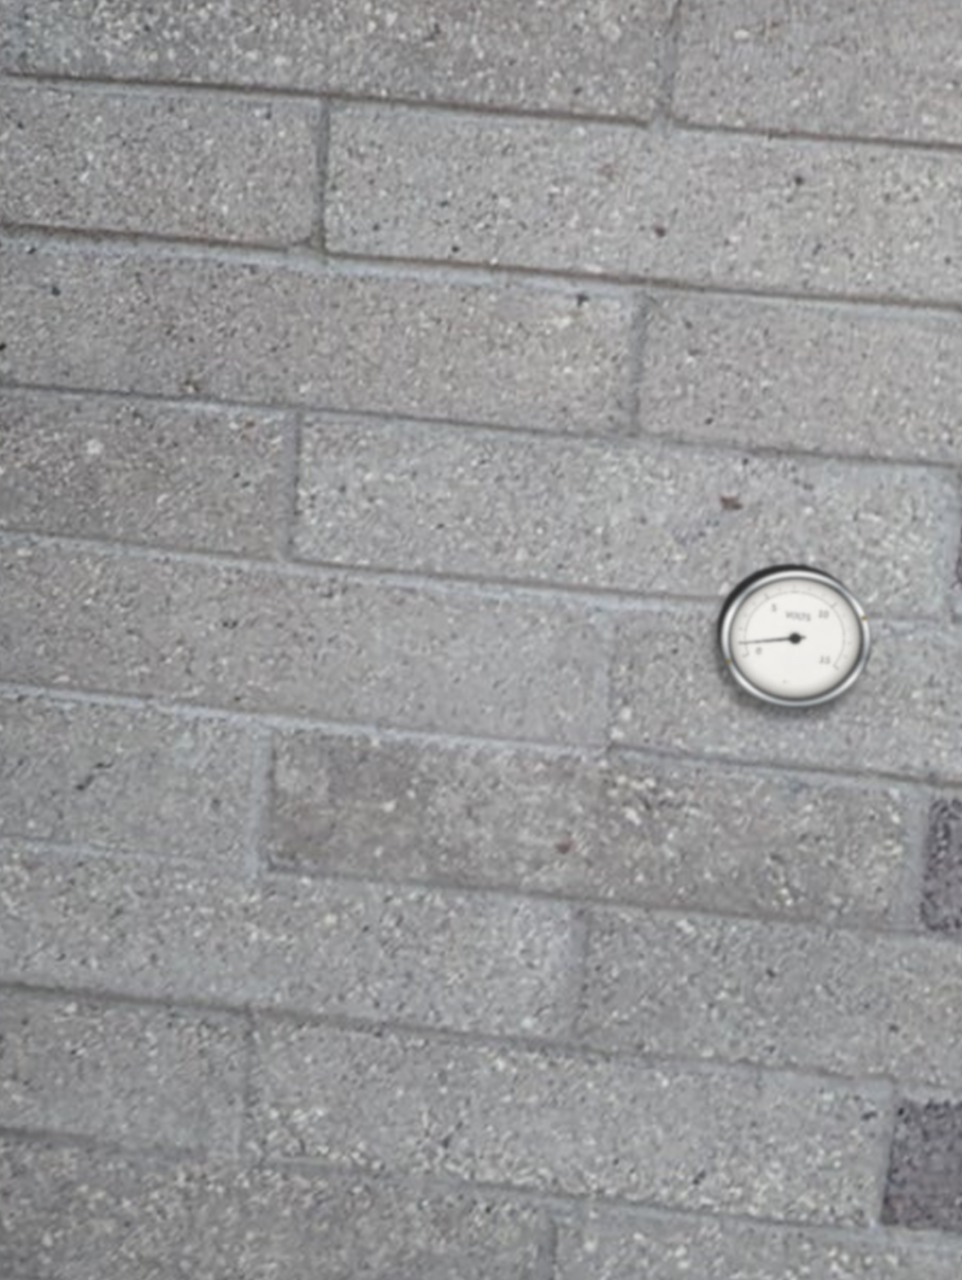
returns 1,V
